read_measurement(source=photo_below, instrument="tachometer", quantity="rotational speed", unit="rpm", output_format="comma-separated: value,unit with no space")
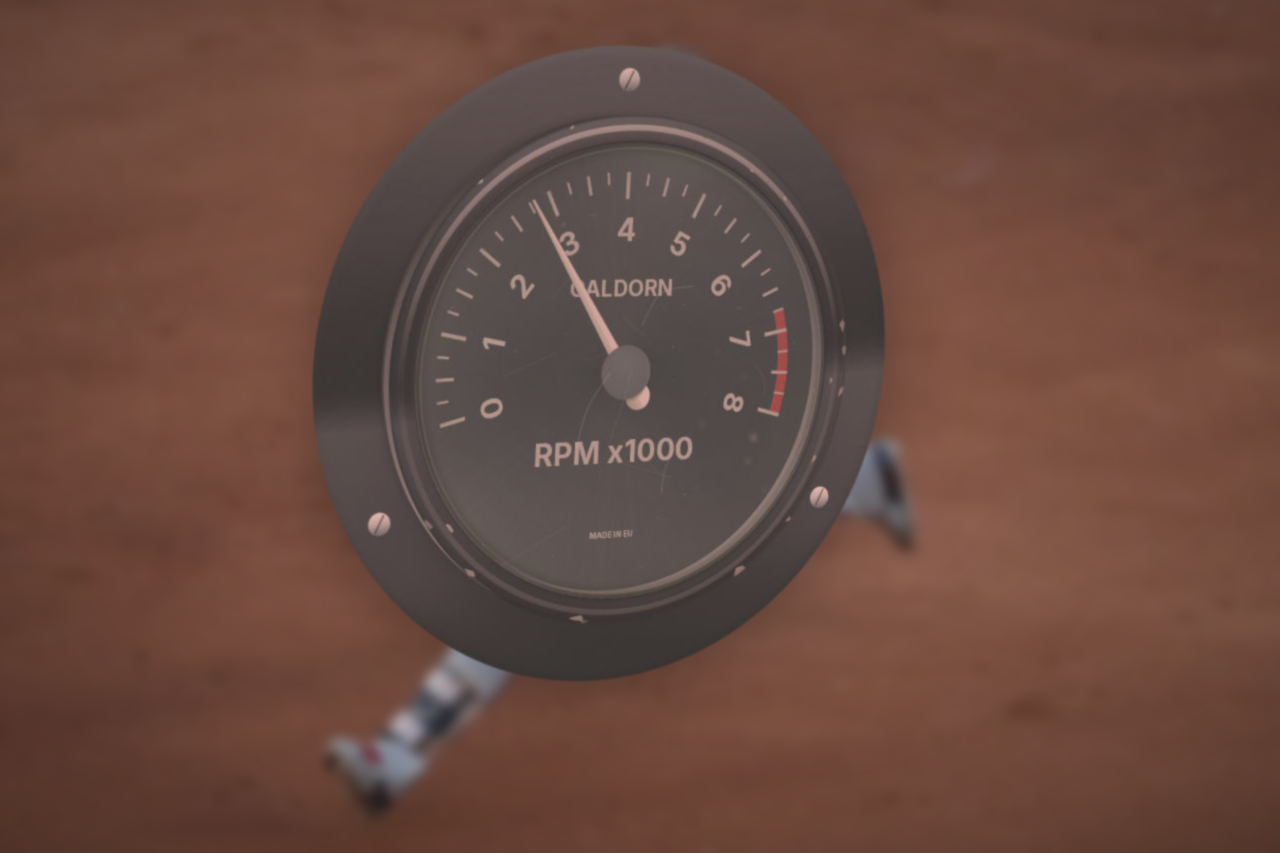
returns 2750,rpm
